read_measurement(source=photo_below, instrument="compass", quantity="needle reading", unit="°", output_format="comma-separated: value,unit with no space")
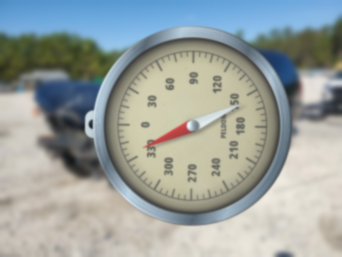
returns 335,°
